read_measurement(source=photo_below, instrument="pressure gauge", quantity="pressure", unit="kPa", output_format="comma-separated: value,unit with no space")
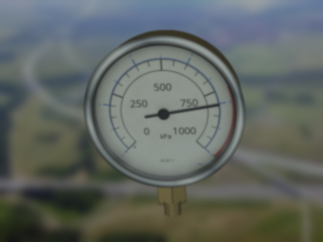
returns 800,kPa
